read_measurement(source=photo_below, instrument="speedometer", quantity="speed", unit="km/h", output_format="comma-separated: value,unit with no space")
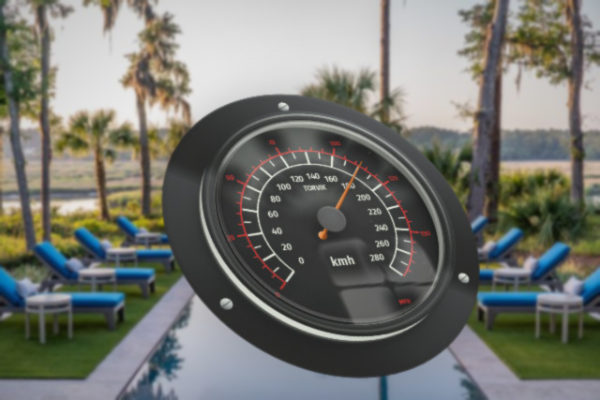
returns 180,km/h
